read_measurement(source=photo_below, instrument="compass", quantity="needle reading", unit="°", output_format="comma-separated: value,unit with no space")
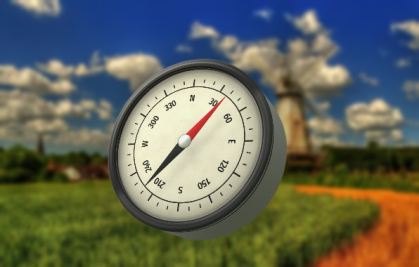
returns 40,°
